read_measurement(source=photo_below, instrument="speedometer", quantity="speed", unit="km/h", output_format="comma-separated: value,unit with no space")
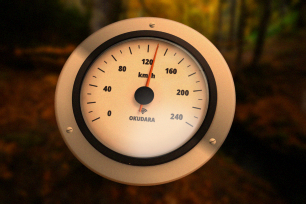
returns 130,km/h
